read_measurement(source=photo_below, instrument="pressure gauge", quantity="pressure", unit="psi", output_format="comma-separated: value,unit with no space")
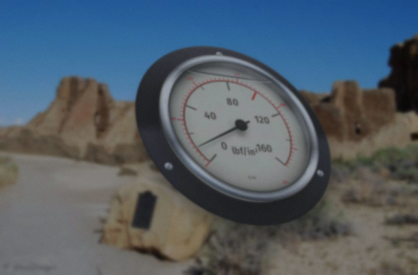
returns 10,psi
